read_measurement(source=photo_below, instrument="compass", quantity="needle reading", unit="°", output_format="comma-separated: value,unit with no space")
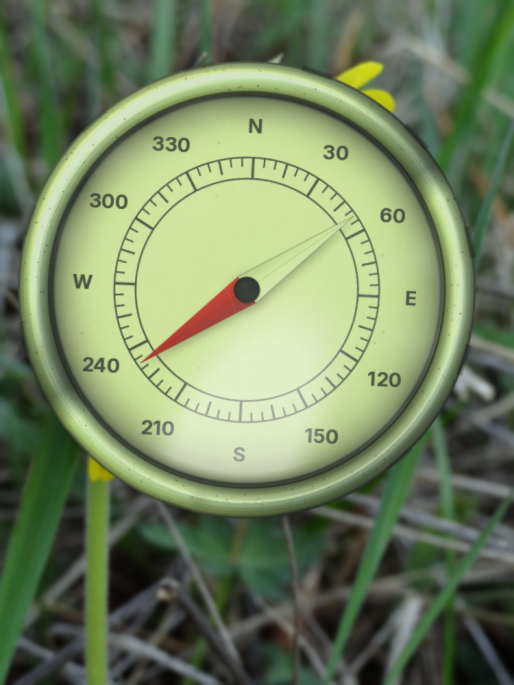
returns 232.5,°
